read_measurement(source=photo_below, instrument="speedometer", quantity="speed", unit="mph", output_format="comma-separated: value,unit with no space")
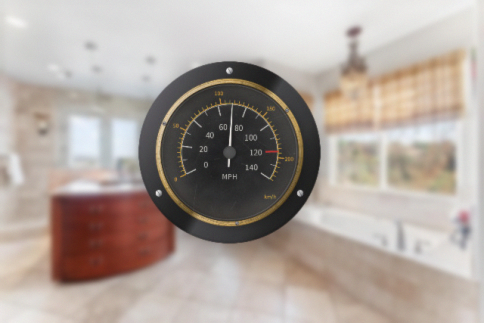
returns 70,mph
